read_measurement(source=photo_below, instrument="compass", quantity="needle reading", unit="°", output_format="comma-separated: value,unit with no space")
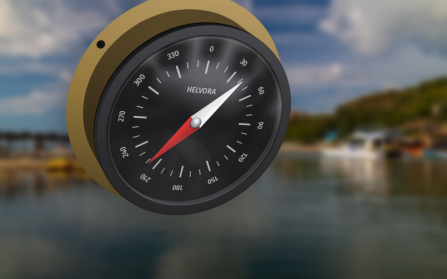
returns 220,°
